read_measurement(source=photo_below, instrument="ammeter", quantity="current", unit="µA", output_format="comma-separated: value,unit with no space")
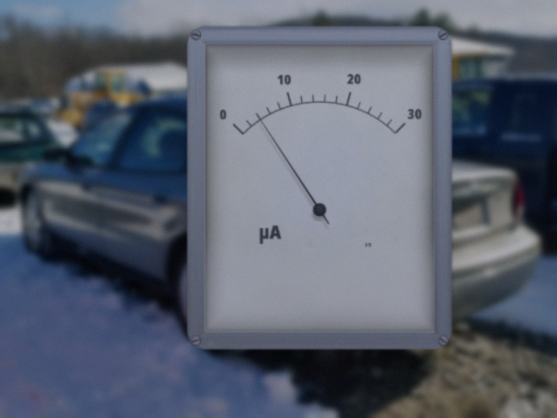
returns 4,µA
